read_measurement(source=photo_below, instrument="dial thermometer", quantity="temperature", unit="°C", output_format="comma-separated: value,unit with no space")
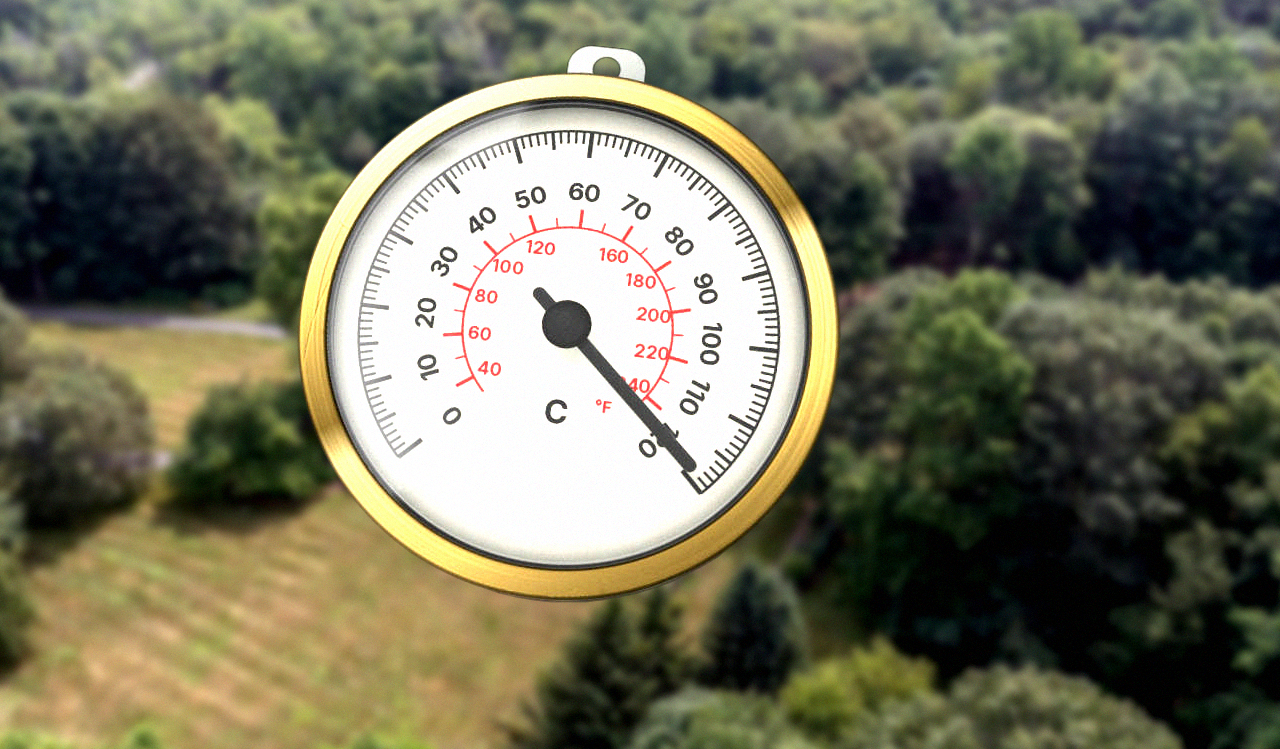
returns 119,°C
